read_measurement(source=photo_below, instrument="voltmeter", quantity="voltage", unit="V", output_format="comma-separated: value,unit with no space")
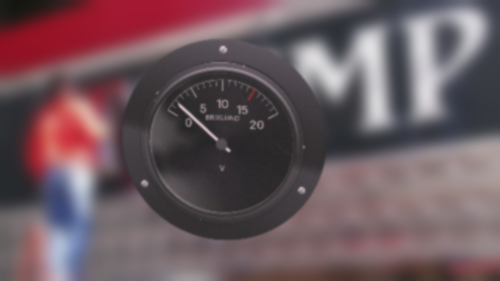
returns 2,V
